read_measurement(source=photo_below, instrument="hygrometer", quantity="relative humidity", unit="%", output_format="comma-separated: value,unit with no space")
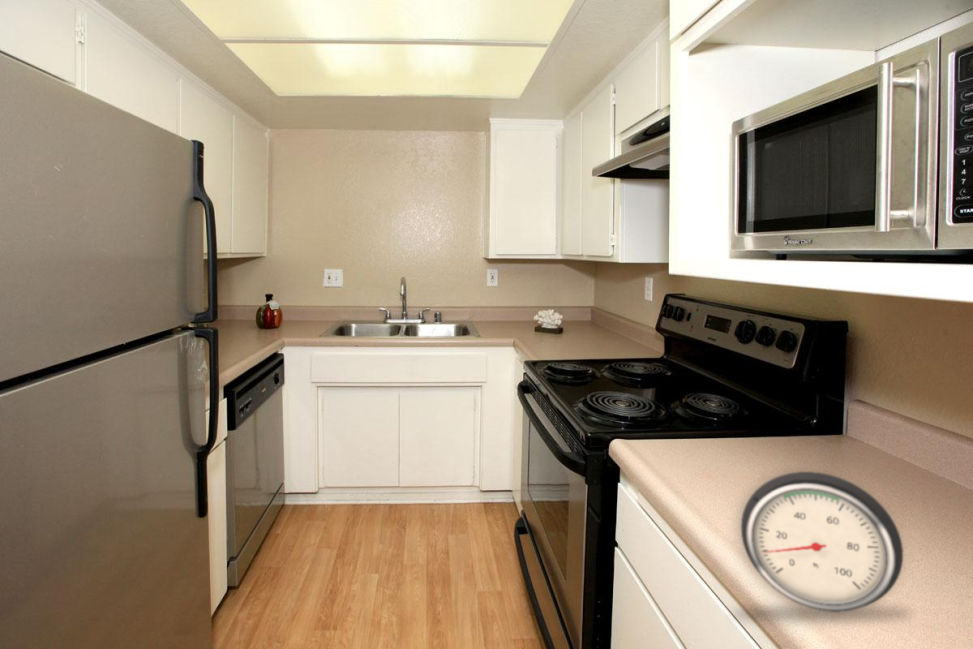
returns 10,%
